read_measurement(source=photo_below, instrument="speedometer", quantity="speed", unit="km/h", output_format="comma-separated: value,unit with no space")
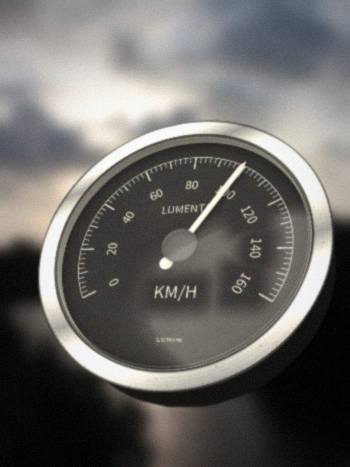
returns 100,km/h
